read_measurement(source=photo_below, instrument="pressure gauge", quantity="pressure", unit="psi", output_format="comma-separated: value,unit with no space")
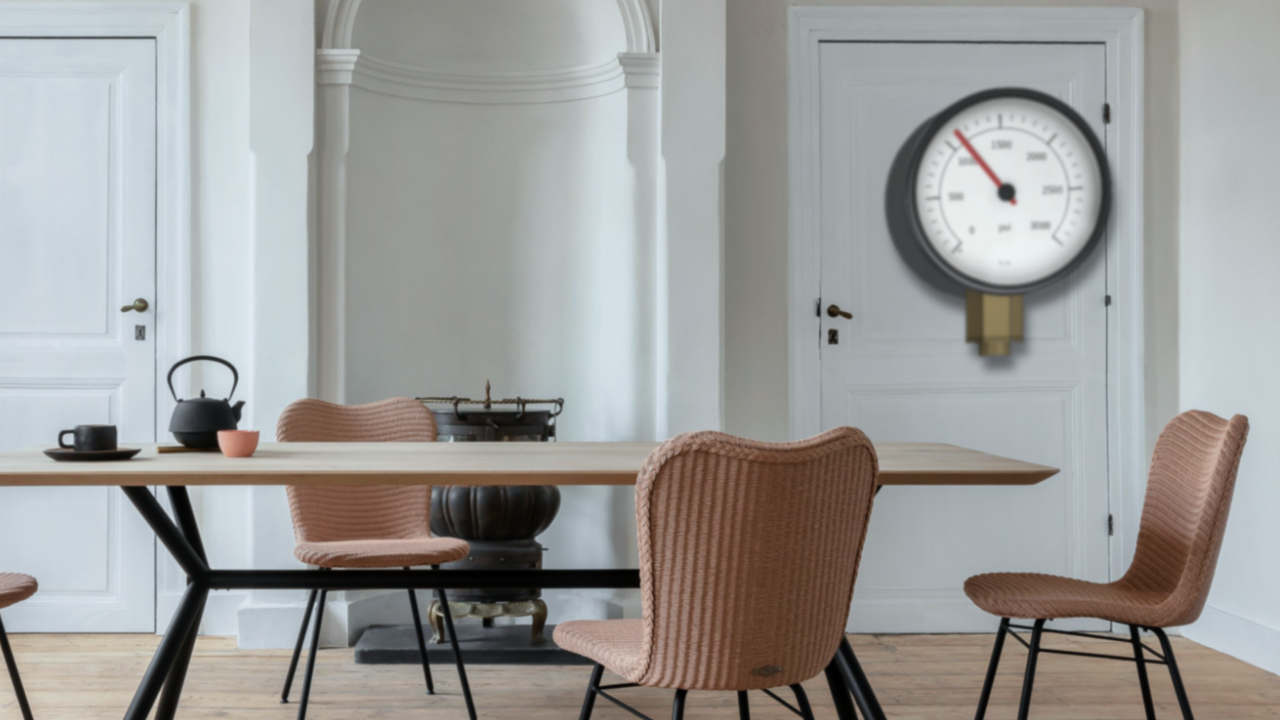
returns 1100,psi
